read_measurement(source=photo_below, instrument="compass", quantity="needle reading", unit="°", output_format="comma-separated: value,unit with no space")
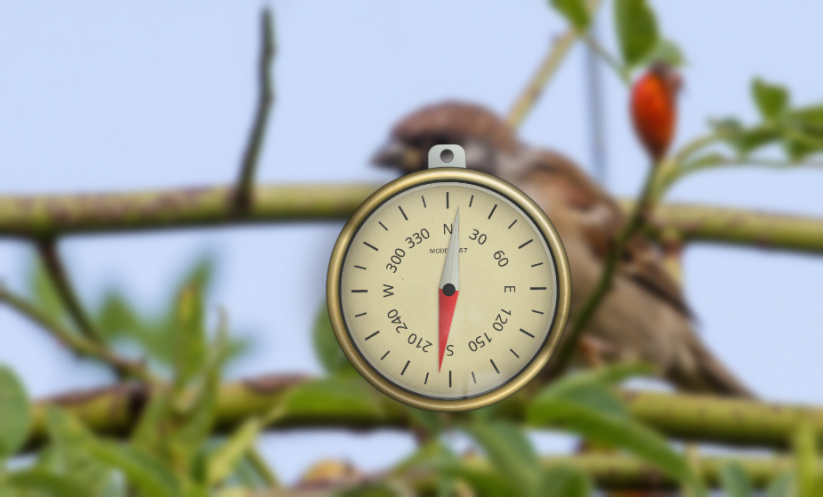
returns 187.5,°
